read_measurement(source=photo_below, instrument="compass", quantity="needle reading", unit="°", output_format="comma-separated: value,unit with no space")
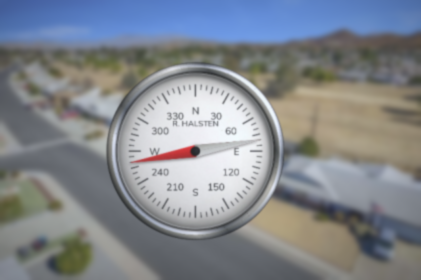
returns 260,°
